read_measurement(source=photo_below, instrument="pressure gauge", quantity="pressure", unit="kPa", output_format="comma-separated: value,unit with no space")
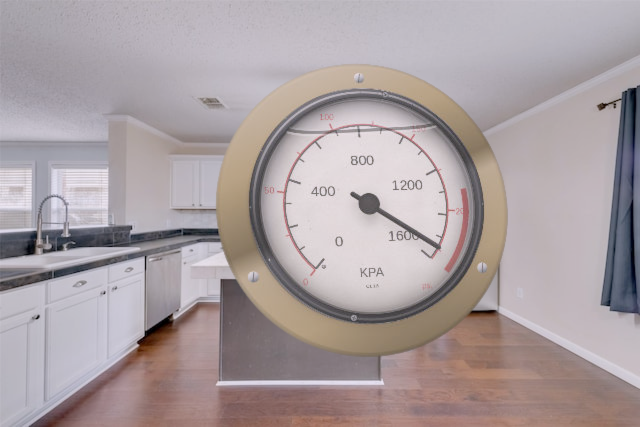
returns 1550,kPa
